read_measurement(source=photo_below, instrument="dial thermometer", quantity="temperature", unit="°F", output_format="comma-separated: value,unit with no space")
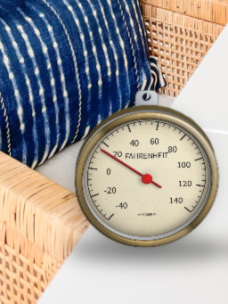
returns 16,°F
